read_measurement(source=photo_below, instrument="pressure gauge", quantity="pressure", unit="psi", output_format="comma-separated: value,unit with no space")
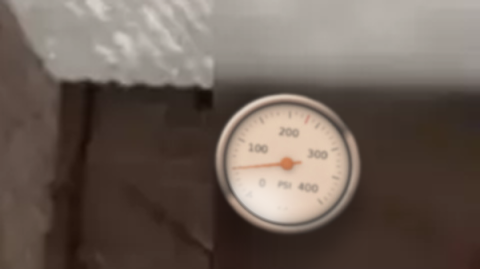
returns 50,psi
